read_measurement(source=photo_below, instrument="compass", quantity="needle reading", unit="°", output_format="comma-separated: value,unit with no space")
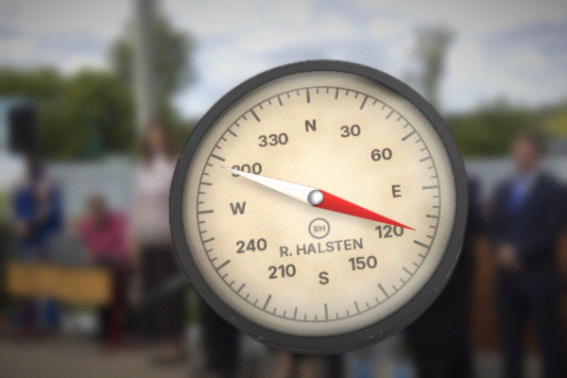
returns 115,°
